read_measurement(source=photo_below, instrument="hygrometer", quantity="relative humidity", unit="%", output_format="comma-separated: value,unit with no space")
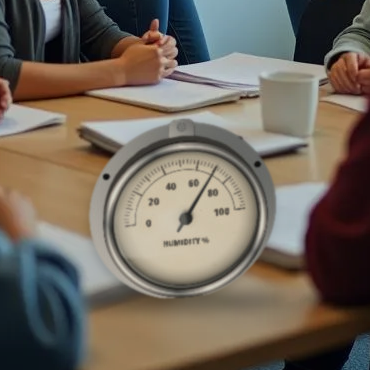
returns 70,%
